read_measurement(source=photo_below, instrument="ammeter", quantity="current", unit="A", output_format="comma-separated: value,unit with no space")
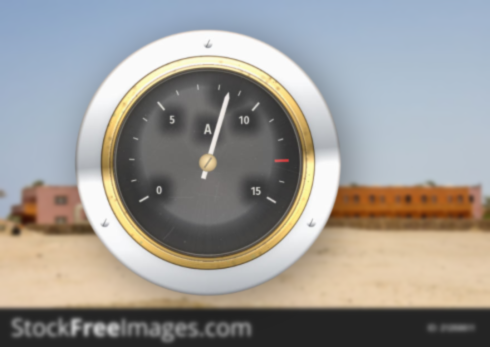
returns 8.5,A
